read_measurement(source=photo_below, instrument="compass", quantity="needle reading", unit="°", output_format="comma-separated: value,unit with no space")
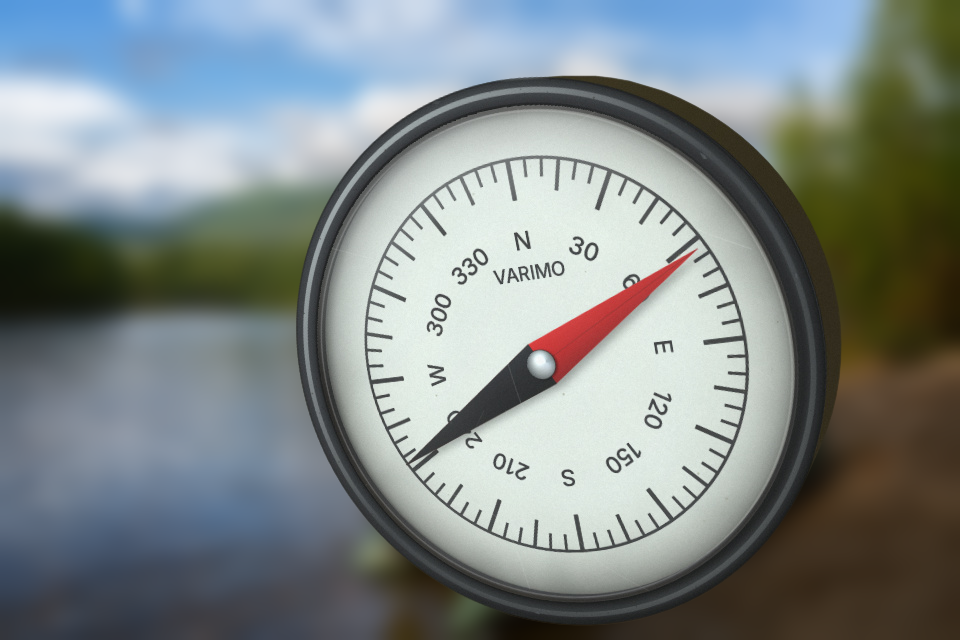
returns 62.5,°
